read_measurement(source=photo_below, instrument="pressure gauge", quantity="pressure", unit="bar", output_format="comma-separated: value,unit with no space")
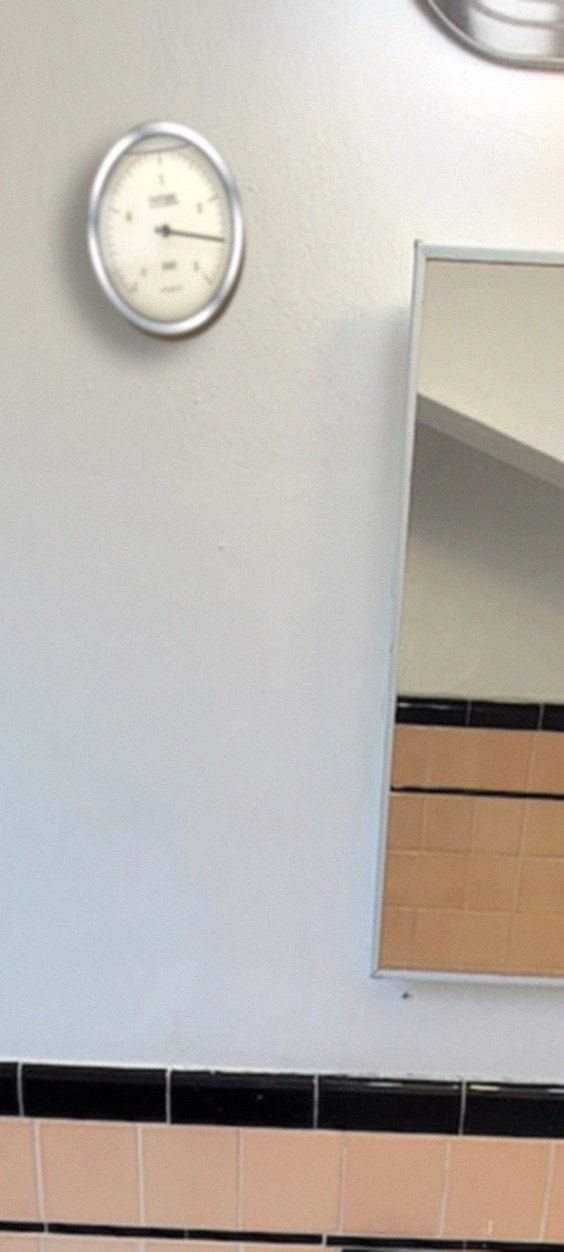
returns 2.5,bar
